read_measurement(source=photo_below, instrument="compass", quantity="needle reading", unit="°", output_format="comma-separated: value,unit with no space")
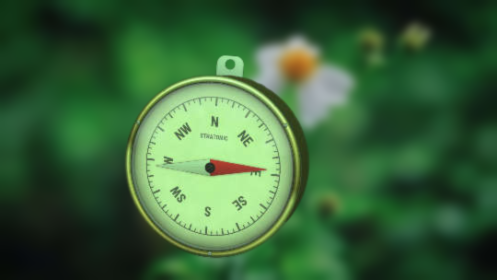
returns 85,°
